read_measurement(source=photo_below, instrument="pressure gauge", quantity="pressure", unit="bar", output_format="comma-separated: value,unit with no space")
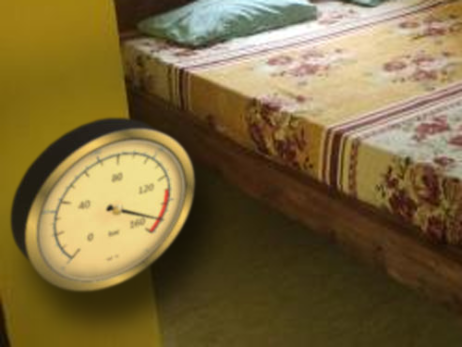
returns 150,bar
